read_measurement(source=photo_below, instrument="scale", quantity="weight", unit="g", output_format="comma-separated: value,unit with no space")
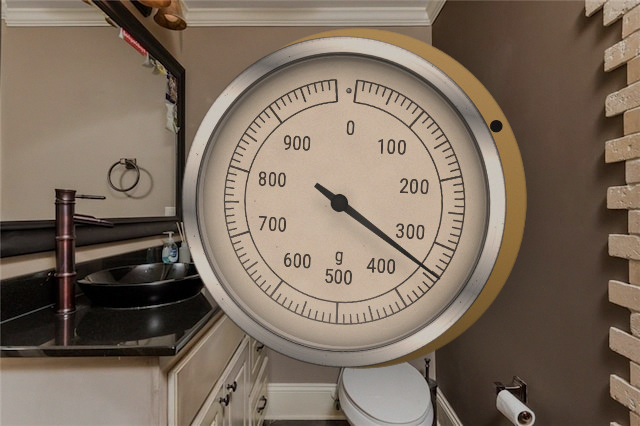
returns 340,g
